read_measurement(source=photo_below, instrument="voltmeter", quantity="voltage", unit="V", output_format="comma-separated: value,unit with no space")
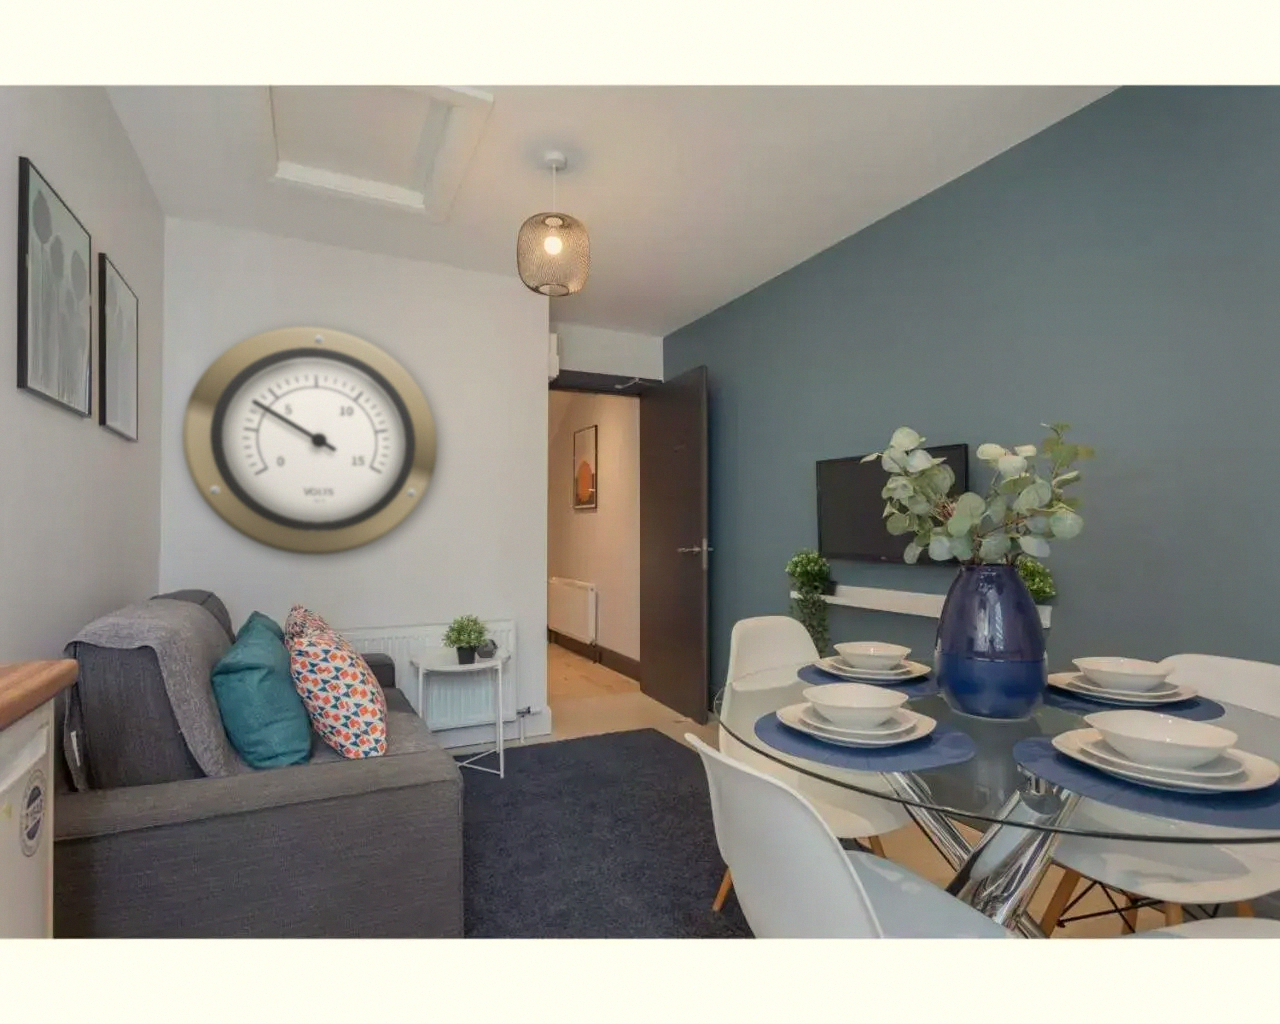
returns 4,V
